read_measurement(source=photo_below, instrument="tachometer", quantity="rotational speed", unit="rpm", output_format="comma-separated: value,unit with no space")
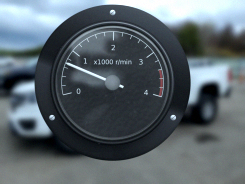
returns 700,rpm
